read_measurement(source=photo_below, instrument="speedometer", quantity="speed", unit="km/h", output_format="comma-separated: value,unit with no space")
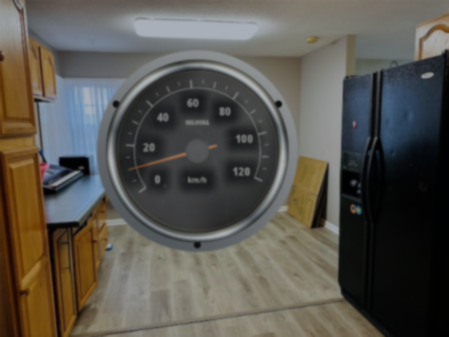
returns 10,km/h
